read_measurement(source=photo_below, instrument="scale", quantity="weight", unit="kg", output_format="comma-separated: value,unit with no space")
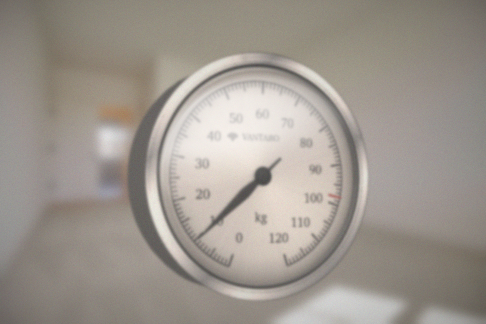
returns 10,kg
